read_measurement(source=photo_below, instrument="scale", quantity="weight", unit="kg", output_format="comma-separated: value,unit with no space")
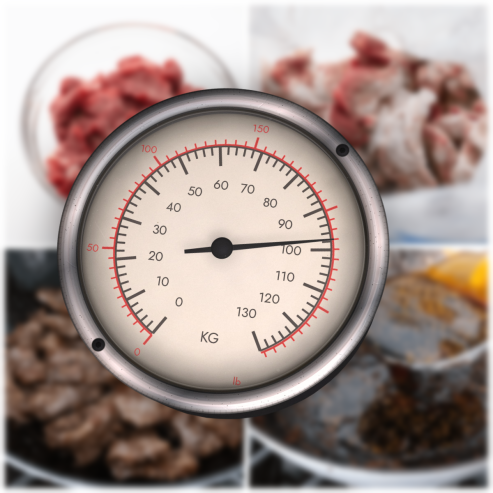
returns 98,kg
